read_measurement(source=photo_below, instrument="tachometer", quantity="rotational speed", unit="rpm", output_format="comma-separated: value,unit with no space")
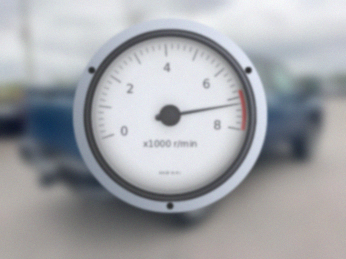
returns 7200,rpm
